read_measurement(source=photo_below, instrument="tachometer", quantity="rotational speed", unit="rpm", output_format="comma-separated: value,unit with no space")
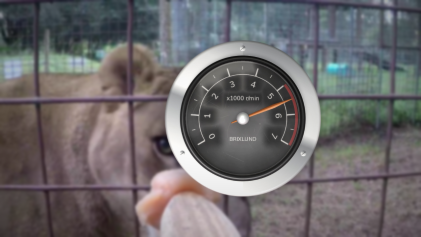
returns 5500,rpm
